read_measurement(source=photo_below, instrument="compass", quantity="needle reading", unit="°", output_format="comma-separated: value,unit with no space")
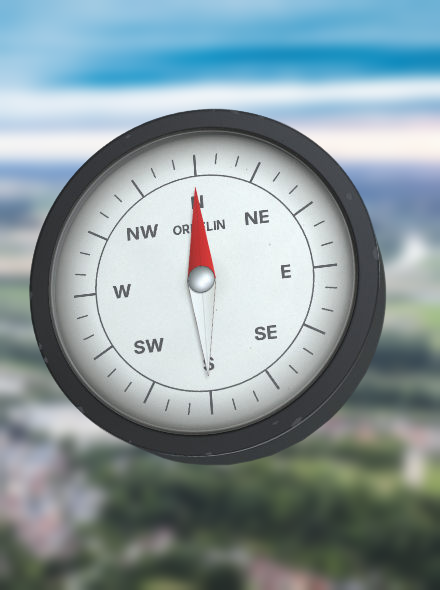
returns 0,°
